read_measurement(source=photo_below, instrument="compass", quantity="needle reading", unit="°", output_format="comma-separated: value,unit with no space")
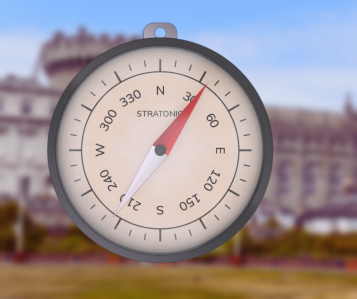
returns 35,°
